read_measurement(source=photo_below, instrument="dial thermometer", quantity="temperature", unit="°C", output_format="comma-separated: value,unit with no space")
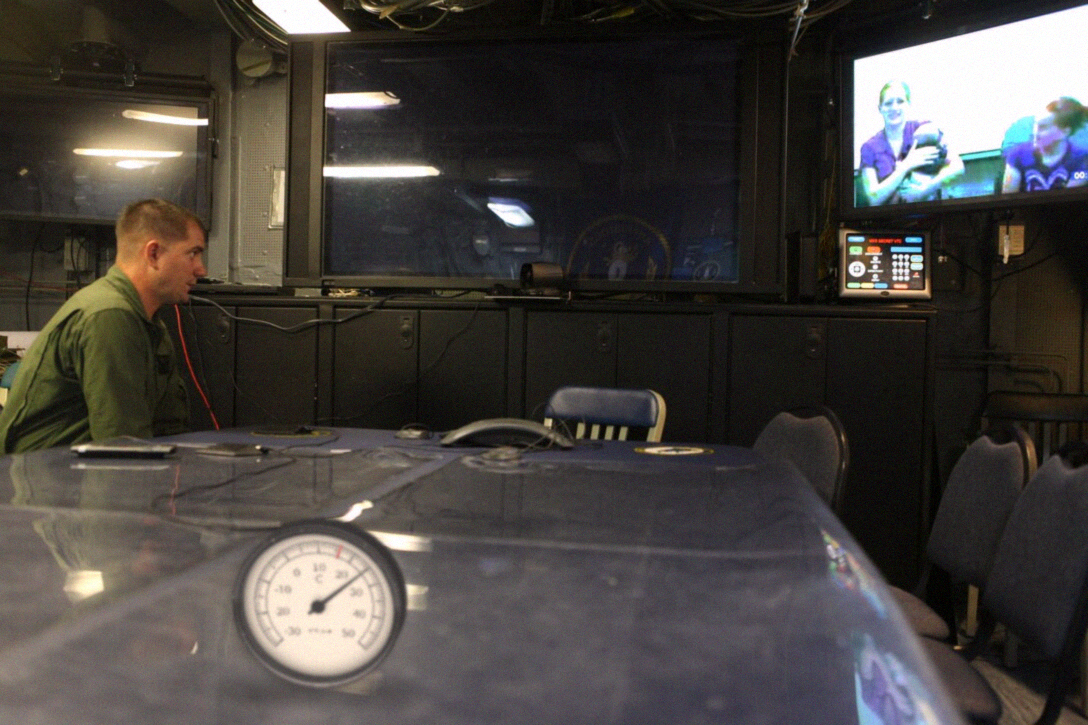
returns 25,°C
